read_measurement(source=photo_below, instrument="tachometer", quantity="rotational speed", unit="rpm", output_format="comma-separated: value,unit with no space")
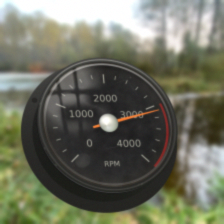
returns 3100,rpm
